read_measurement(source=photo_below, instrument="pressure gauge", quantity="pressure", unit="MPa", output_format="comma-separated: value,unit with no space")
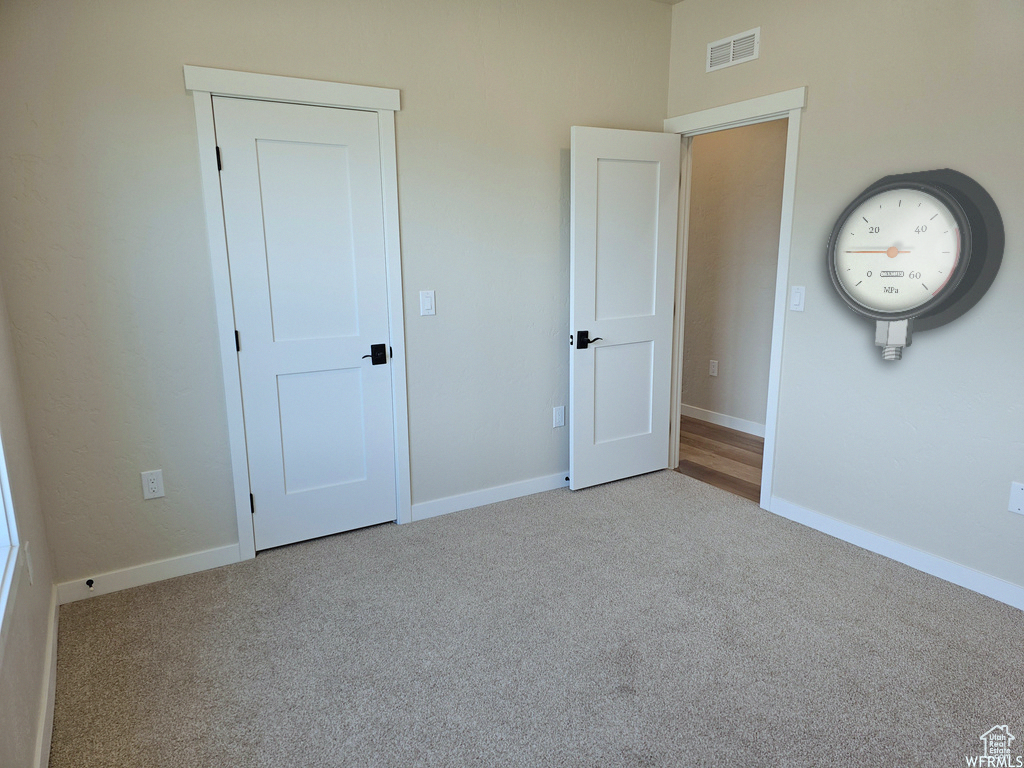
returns 10,MPa
